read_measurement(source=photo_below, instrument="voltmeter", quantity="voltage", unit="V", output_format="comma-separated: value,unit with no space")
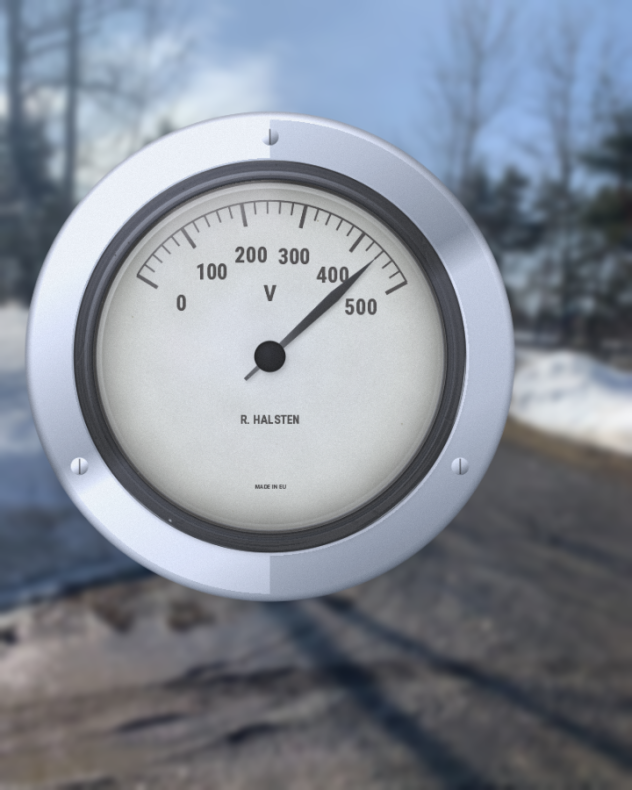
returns 440,V
